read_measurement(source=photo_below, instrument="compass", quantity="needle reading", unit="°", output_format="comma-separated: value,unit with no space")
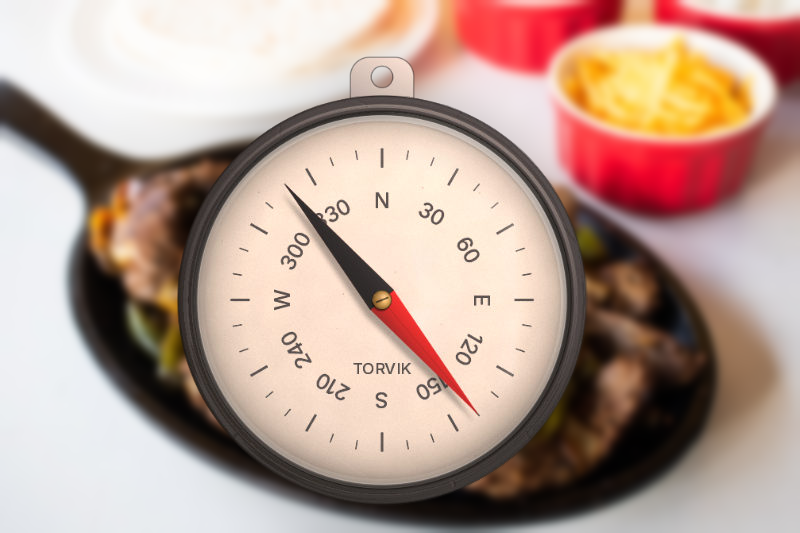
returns 140,°
